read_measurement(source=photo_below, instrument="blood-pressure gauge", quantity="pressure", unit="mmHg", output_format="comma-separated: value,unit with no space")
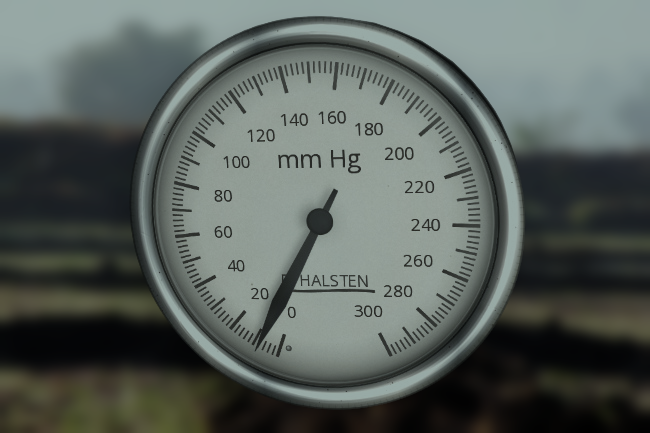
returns 8,mmHg
